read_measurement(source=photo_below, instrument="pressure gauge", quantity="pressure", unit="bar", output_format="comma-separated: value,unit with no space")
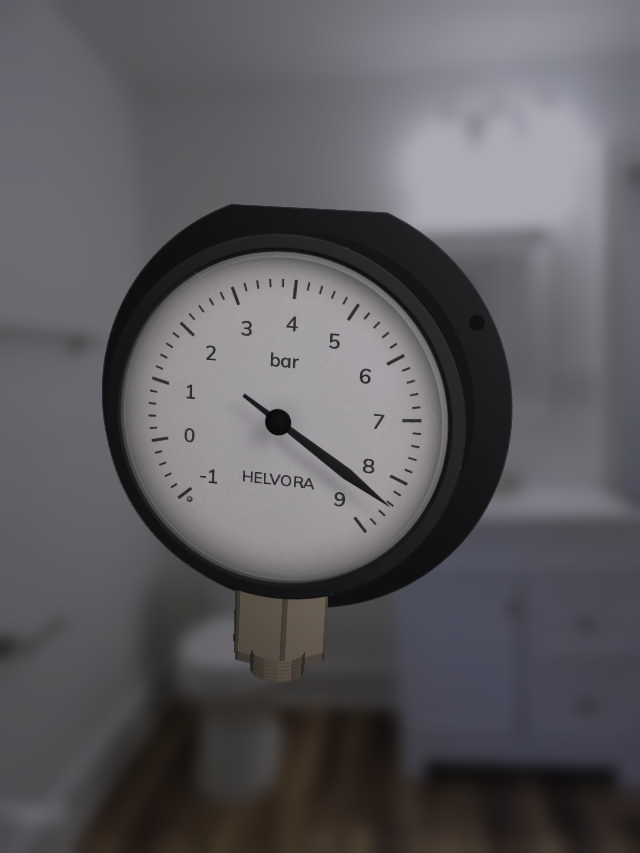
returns 8.4,bar
